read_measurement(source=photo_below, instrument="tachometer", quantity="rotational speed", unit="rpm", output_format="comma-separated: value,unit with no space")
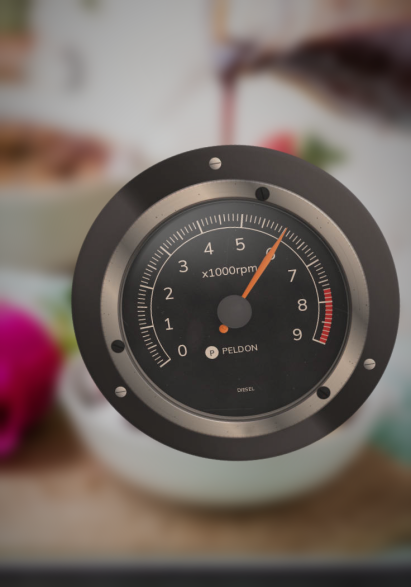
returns 6000,rpm
